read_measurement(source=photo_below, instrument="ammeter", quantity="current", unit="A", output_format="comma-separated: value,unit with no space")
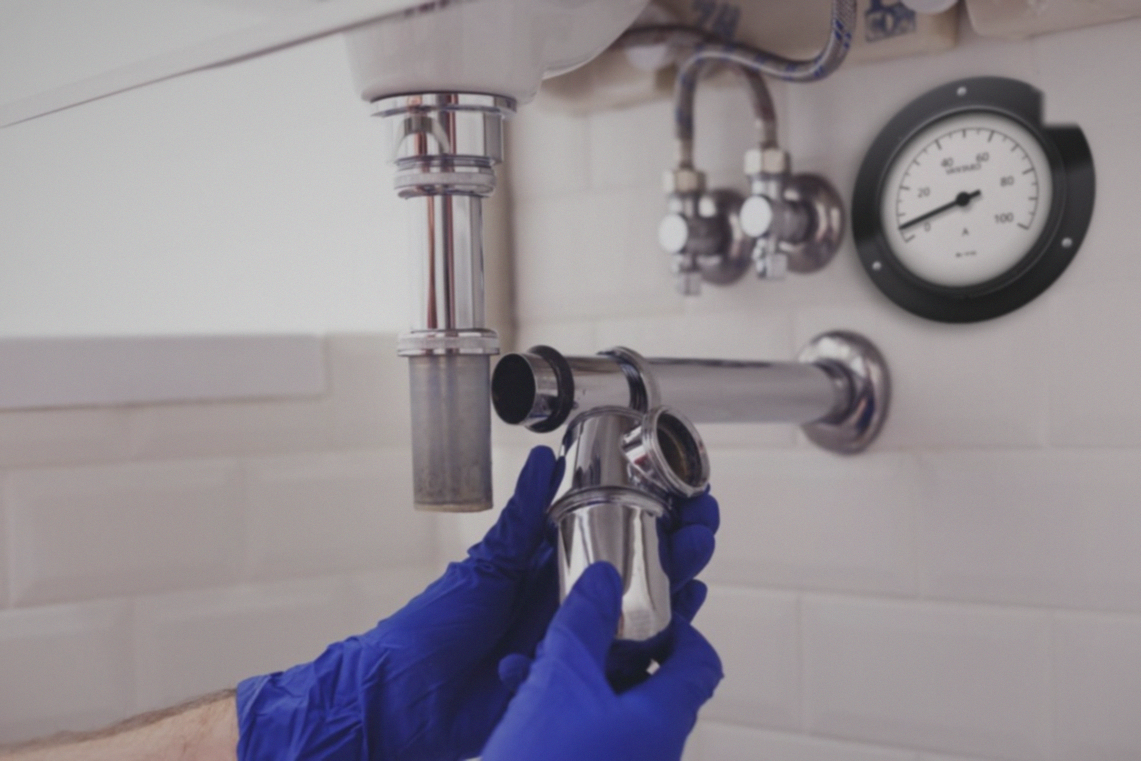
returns 5,A
